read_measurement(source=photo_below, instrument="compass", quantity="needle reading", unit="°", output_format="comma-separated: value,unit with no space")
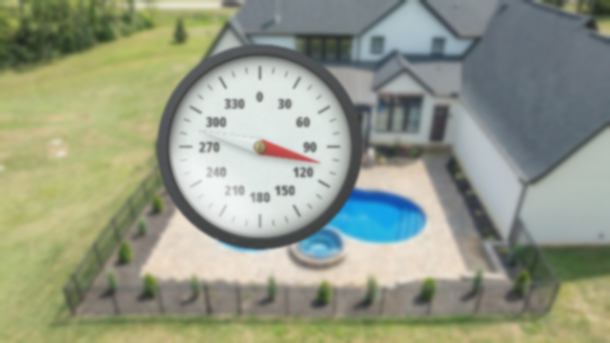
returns 105,°
